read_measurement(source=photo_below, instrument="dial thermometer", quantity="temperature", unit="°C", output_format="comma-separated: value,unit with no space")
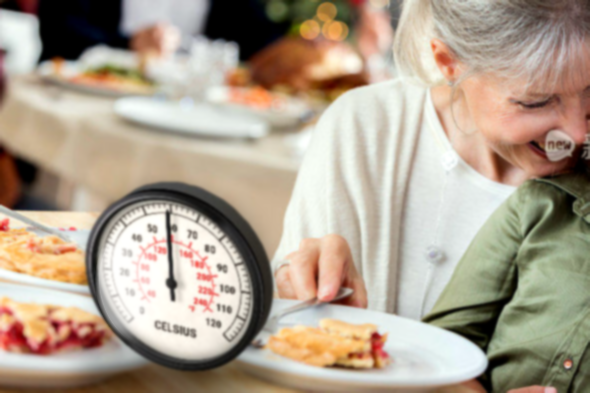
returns 60,°C
